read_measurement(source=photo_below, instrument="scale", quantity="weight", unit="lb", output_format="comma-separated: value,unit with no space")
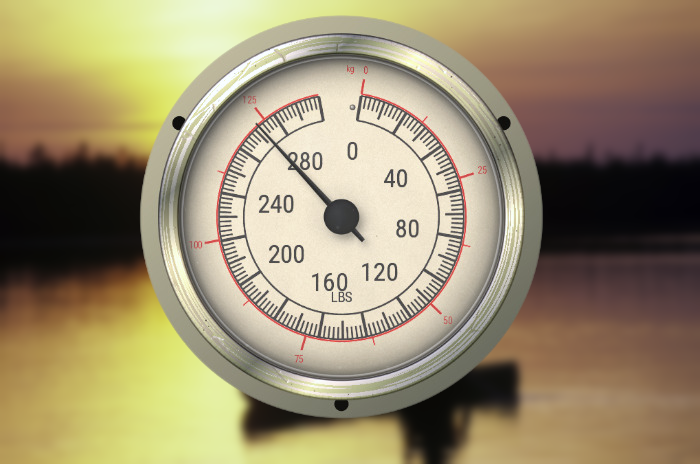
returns 272,lb
